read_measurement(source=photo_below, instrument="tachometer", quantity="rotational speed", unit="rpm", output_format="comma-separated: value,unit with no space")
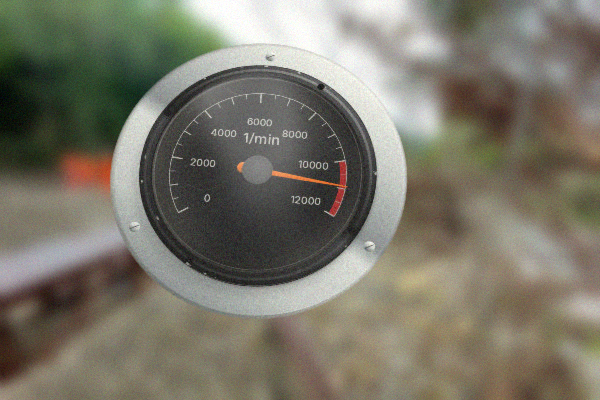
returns 11000,rpm
